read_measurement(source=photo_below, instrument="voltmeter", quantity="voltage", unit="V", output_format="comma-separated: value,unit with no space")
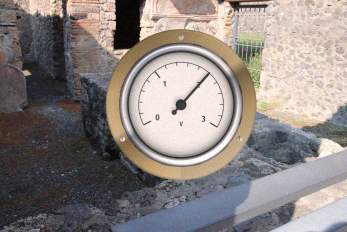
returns 2,V
